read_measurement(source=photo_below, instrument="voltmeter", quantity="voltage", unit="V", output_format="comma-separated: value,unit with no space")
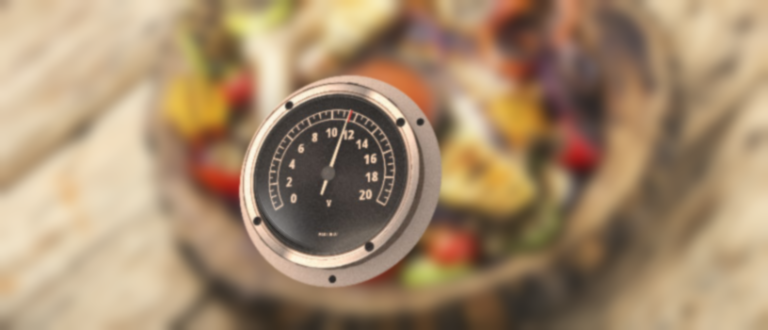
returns 11.5,V
